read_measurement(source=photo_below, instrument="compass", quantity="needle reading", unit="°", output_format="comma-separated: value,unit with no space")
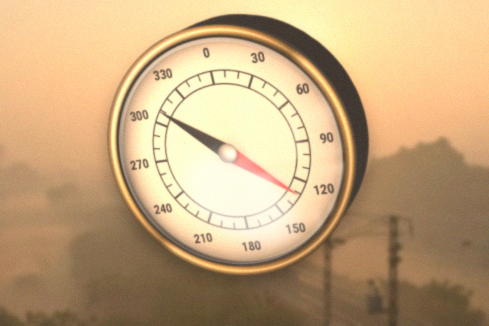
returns 130,°
